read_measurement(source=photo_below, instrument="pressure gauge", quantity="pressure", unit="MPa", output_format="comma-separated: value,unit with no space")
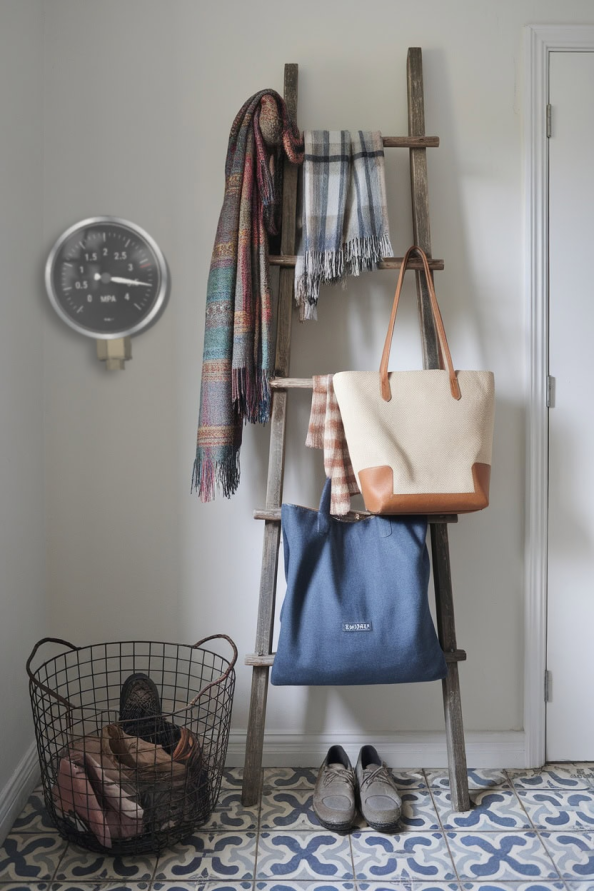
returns 3.5,MPa
